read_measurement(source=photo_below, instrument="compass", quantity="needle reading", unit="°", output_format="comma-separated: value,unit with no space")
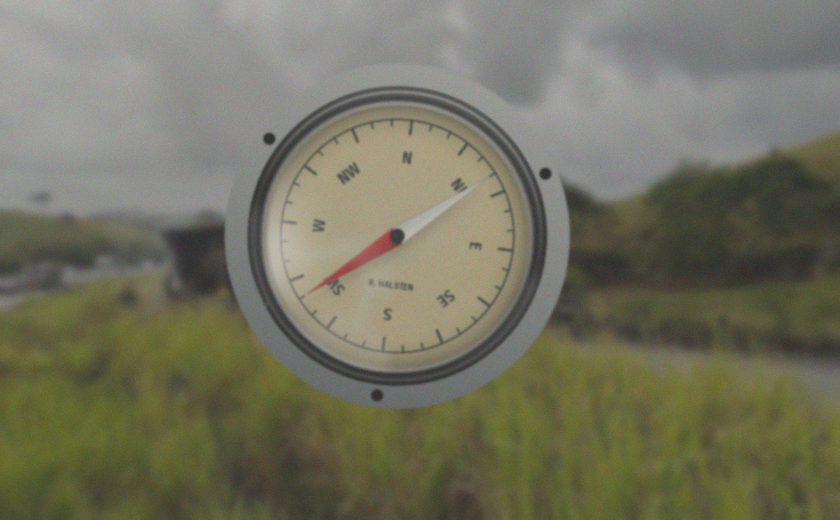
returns 230,°
